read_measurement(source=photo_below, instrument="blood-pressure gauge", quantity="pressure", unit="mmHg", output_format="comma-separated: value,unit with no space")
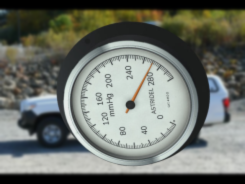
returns 270,mmHg
